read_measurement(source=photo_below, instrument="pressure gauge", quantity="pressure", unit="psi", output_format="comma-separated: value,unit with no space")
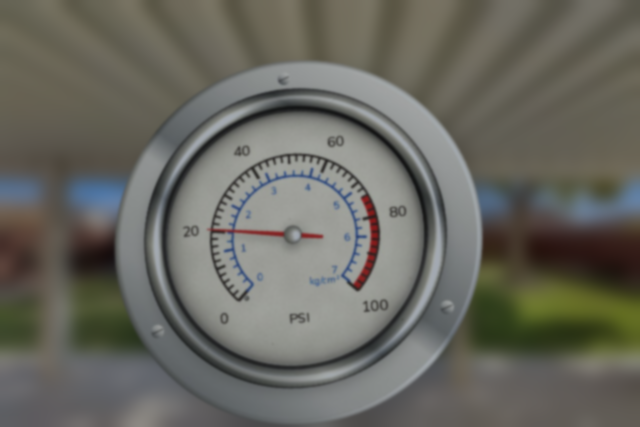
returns 20,psi
